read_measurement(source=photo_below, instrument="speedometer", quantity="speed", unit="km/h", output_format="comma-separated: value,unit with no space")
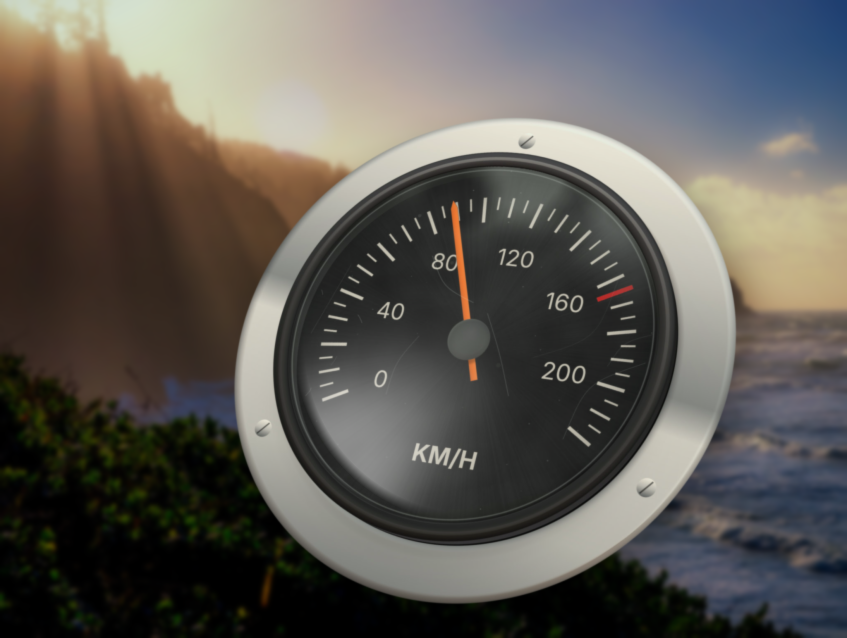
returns 90,km/h
